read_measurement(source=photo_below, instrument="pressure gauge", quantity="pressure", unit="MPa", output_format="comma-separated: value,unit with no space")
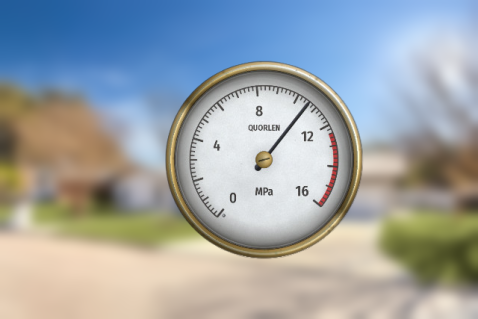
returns 10.6,MPa
